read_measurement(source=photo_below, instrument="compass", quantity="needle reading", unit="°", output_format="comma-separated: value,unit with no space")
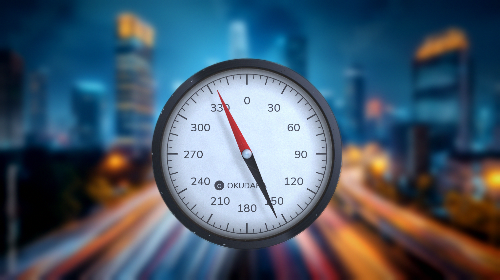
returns 335,°
